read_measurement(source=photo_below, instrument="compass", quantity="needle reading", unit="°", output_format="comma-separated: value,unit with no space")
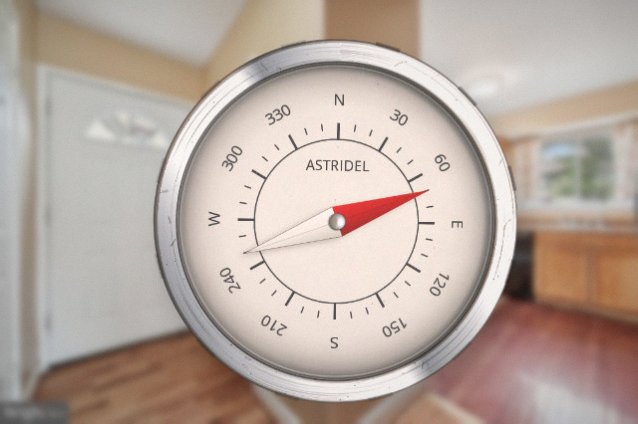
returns 70,°
